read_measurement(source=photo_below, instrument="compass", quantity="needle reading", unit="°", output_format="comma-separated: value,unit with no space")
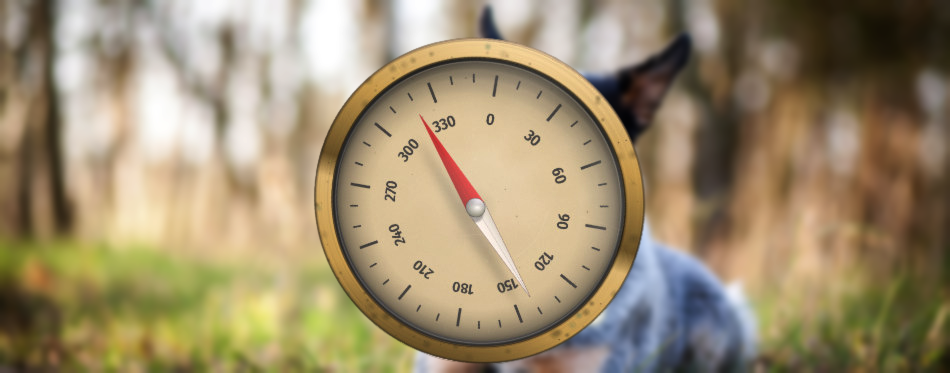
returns 320,°
